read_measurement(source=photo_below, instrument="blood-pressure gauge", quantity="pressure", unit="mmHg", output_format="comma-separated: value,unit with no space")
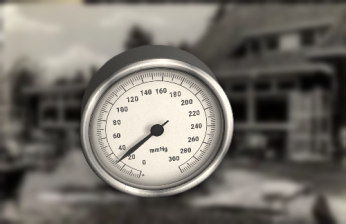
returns 30,mmHg
